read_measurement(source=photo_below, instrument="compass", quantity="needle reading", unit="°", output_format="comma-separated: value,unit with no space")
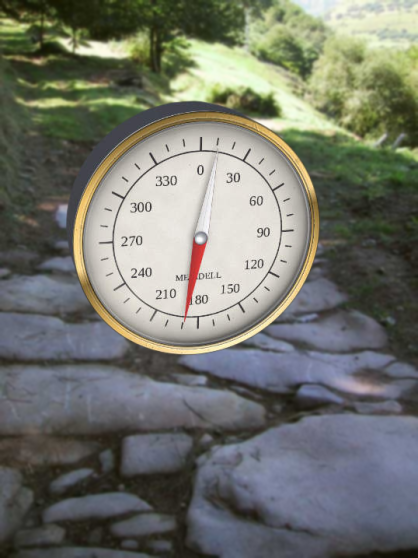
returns 190,°
